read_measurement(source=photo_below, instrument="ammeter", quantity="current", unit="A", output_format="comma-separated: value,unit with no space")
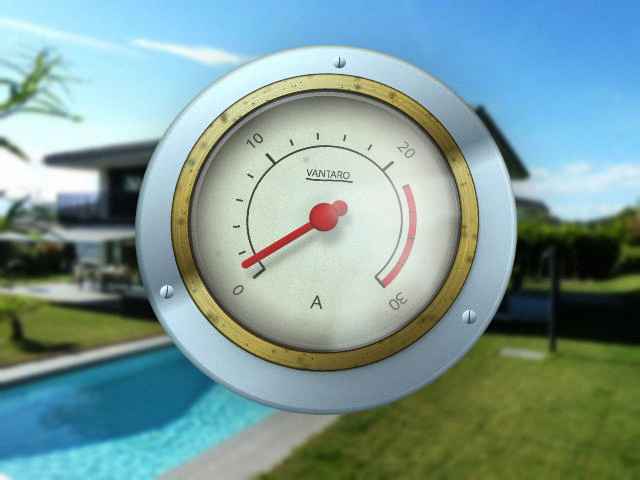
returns 1,A
